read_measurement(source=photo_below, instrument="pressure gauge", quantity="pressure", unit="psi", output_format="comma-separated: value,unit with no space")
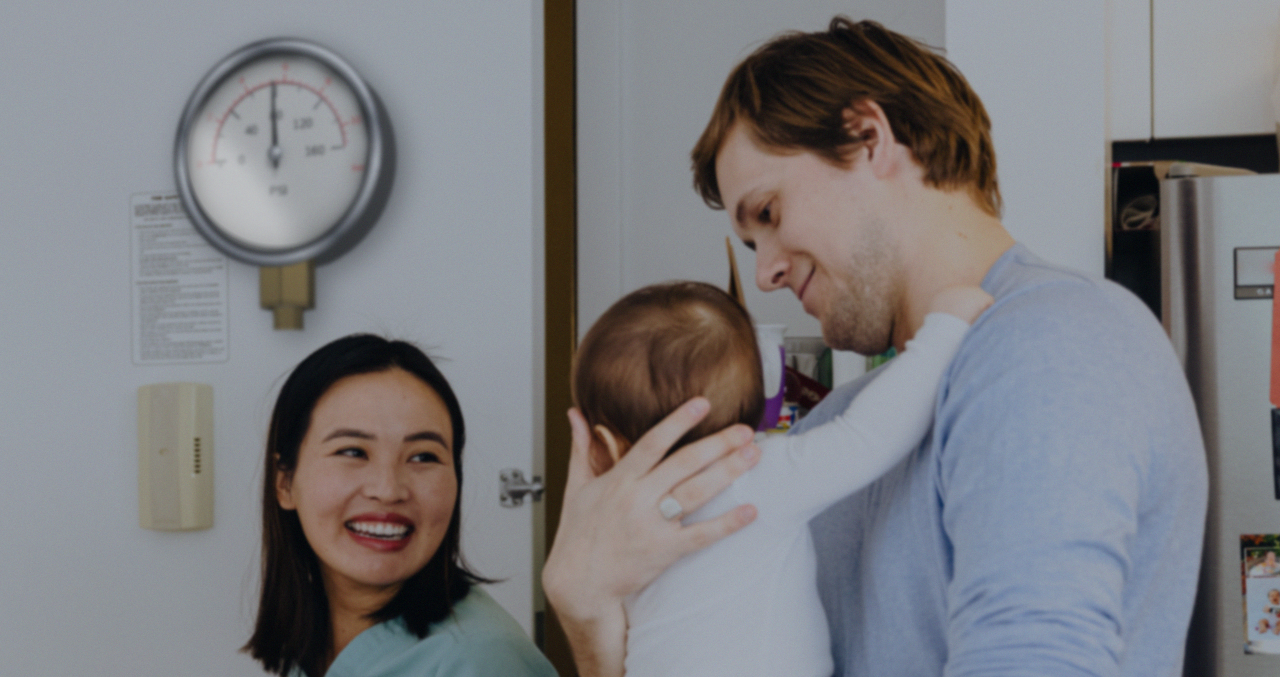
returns 80,psi
